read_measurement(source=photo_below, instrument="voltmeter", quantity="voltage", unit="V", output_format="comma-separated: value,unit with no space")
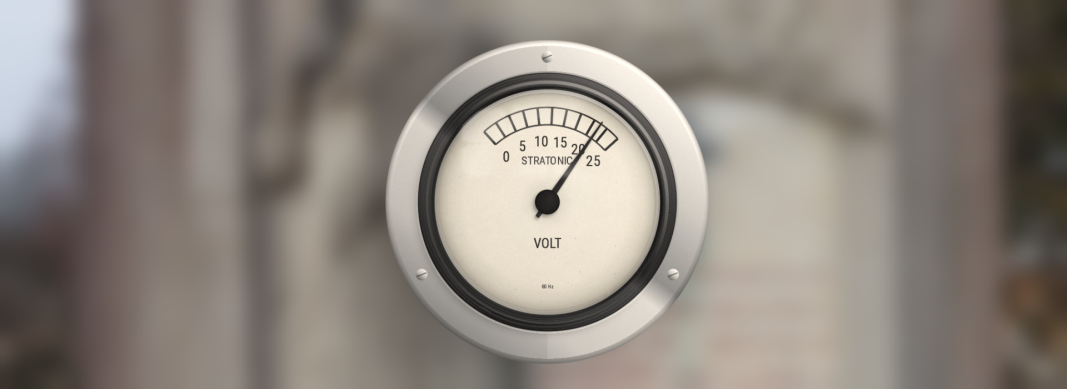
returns 21.25,V
